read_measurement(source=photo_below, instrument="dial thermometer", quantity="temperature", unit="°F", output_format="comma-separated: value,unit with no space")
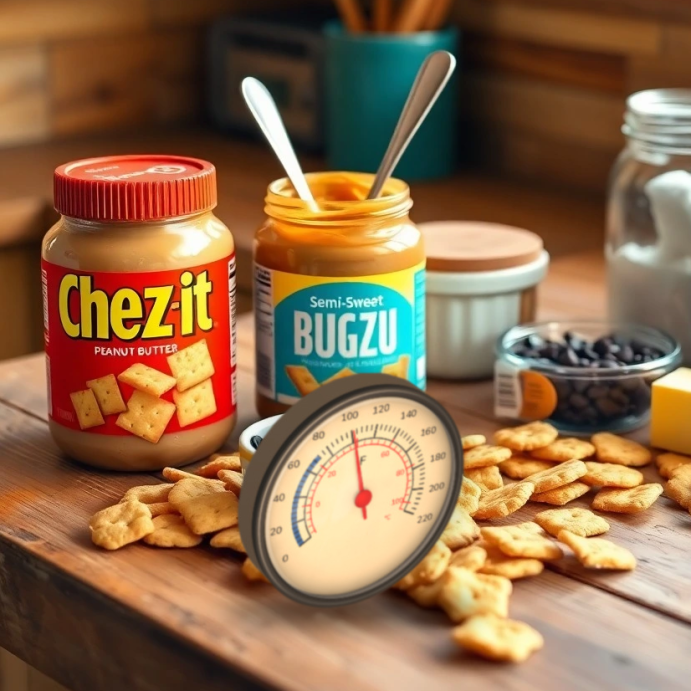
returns 100,°F
